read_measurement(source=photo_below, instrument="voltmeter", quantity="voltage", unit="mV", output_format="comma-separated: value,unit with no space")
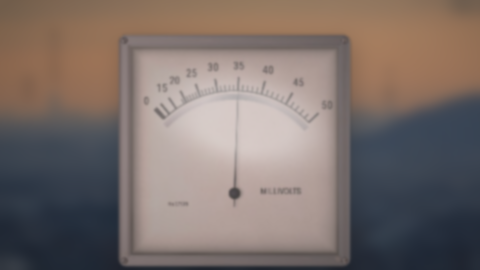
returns 35,mV
